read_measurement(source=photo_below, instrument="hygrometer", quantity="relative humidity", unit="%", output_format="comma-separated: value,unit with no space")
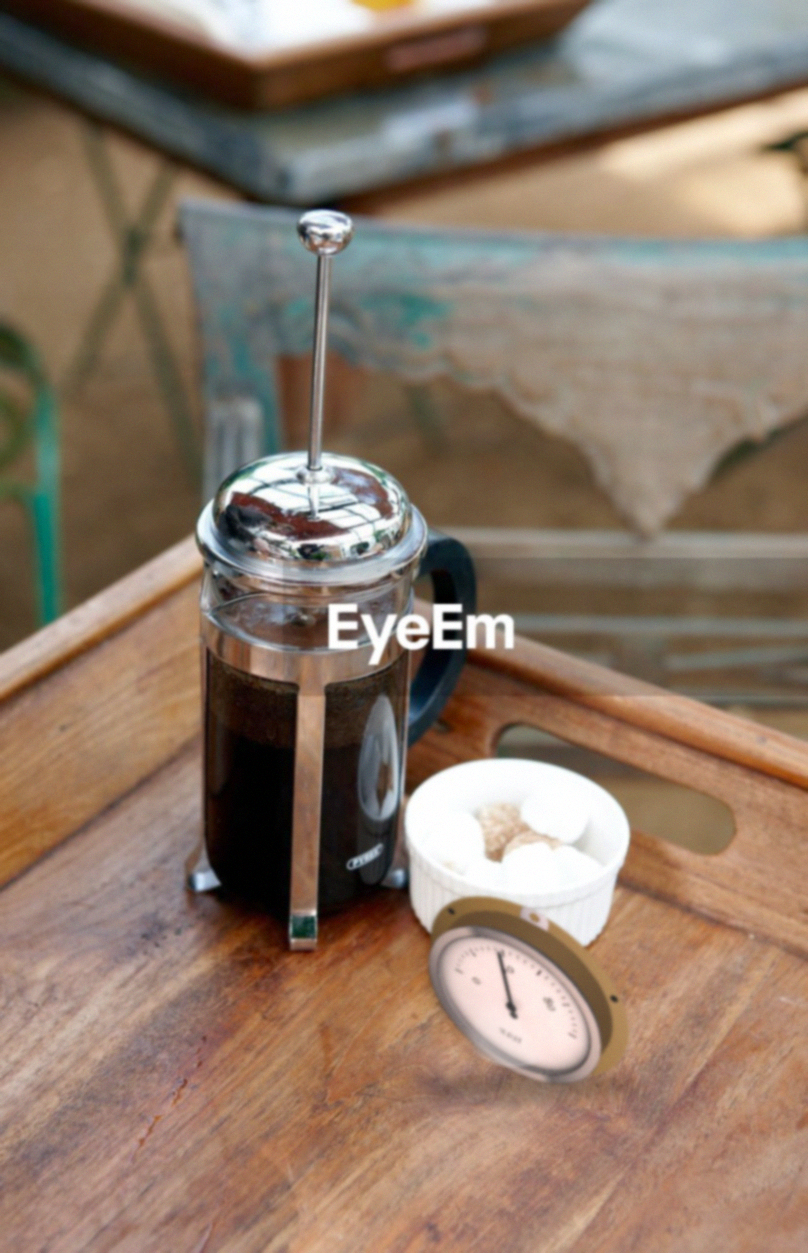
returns 40,%
